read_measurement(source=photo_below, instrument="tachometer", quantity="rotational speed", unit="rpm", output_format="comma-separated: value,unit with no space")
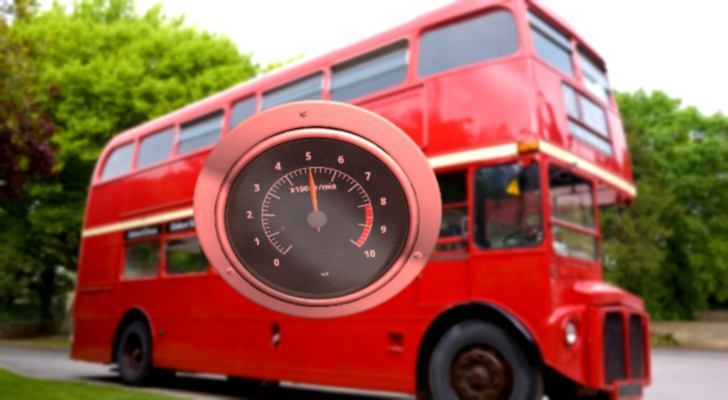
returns 5000,rpm
